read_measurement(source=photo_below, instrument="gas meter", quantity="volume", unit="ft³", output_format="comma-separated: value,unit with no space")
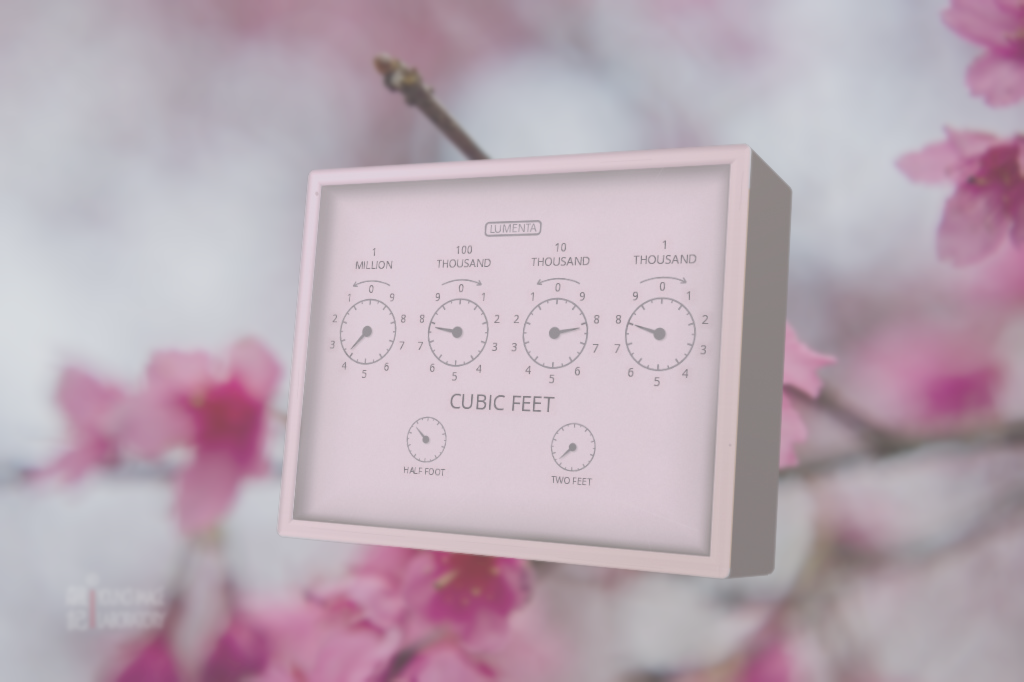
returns 377800,ft³
